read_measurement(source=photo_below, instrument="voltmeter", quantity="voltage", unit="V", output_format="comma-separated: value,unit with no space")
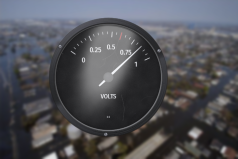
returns 0.85,V
